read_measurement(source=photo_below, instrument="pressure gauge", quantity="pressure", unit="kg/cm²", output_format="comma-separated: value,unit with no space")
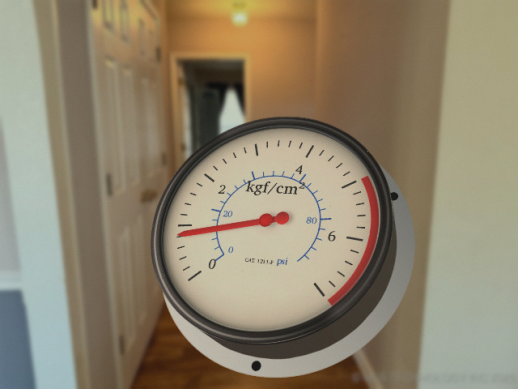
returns 0.8,kg/cm²
